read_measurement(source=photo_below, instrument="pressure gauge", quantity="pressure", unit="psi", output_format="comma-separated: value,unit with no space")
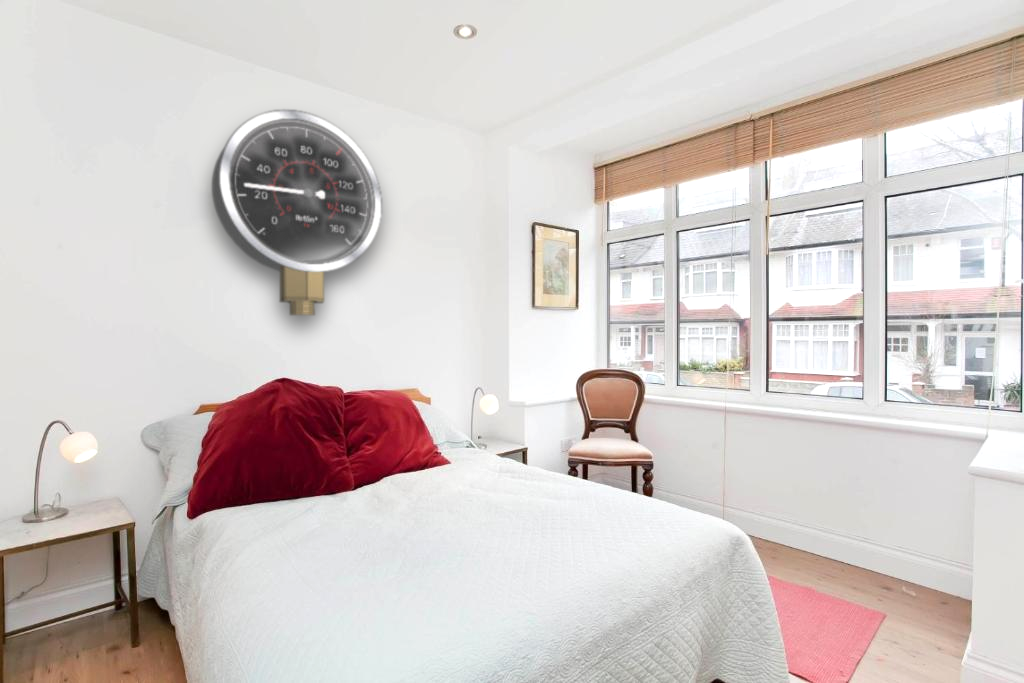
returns 25,psi
